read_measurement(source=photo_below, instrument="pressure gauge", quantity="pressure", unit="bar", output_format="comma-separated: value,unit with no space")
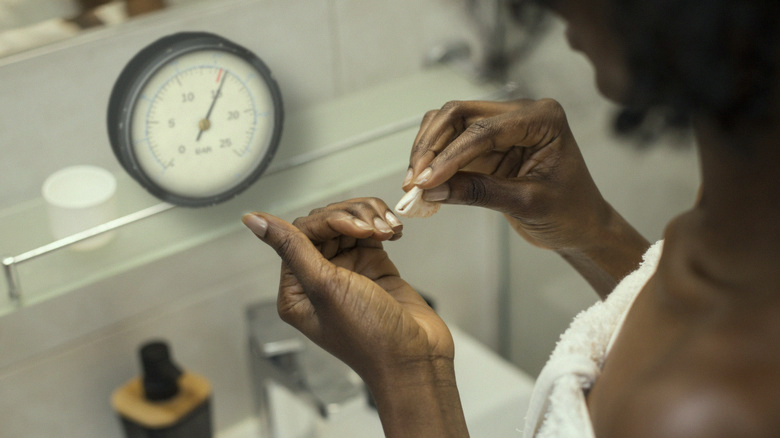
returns 15,bar
